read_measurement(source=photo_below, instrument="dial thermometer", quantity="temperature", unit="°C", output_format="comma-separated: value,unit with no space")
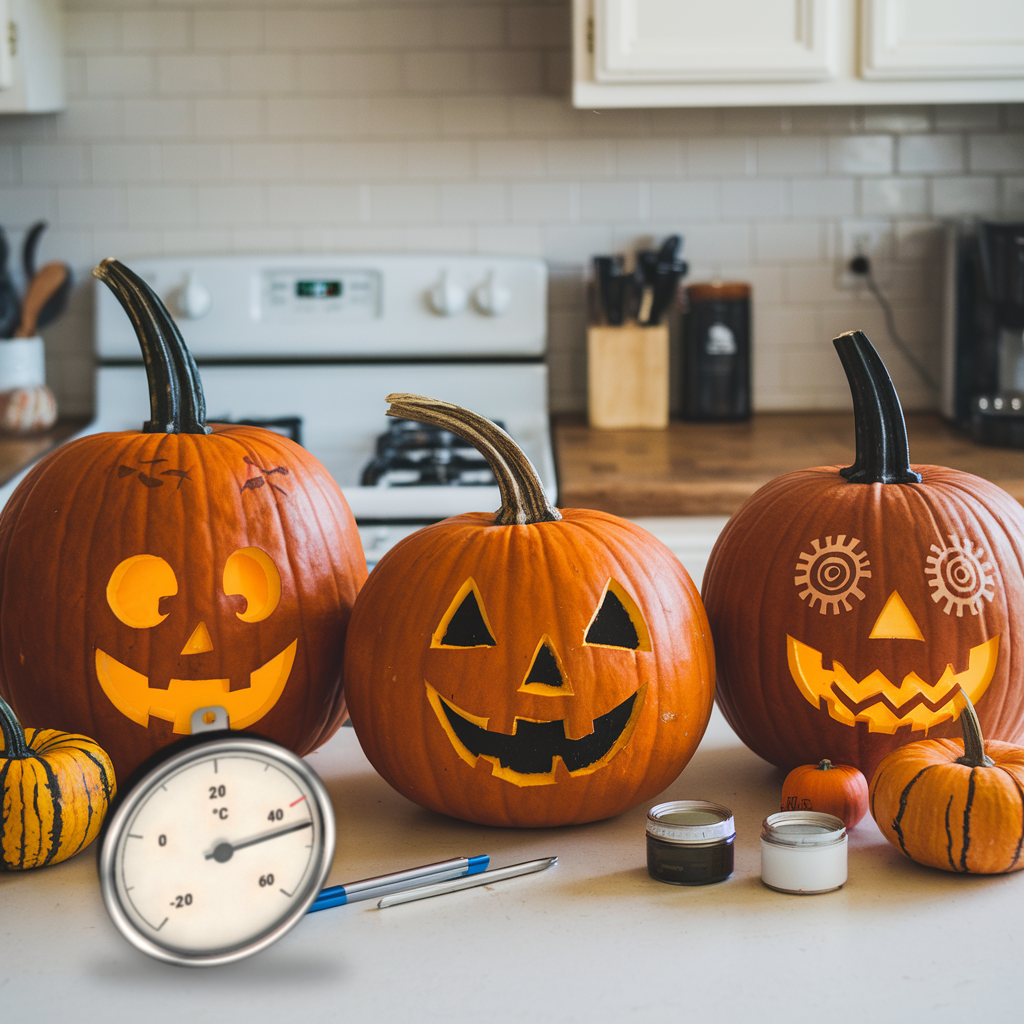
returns 45,°C
